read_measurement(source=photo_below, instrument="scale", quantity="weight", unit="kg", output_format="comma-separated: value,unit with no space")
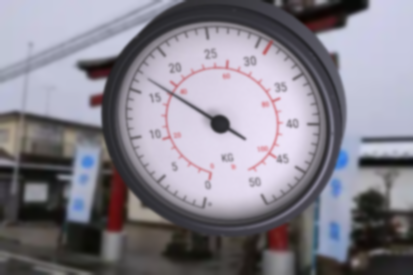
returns 17,kg
